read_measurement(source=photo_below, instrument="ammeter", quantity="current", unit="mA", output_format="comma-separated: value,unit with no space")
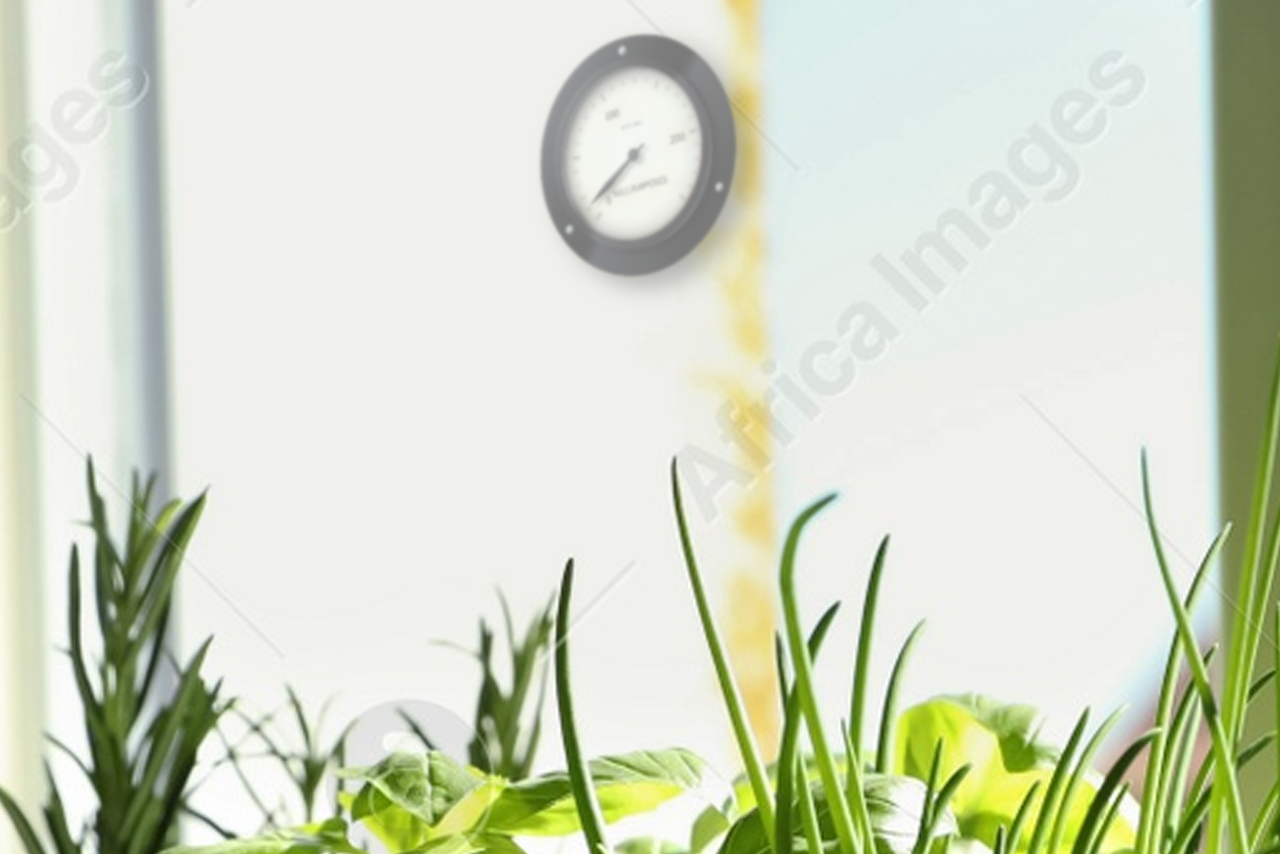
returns 10,mA
